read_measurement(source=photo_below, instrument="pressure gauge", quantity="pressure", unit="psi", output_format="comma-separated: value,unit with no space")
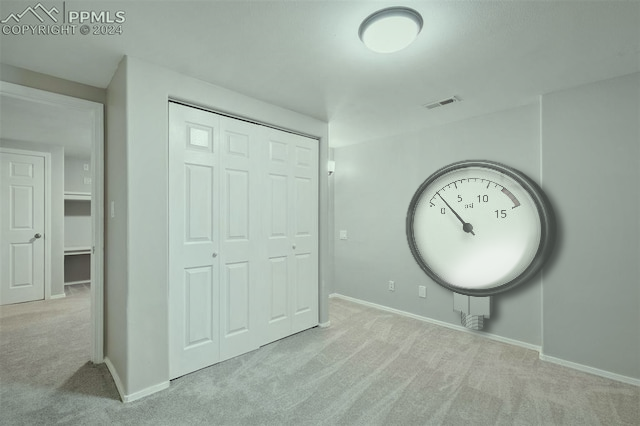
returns 2,psi
